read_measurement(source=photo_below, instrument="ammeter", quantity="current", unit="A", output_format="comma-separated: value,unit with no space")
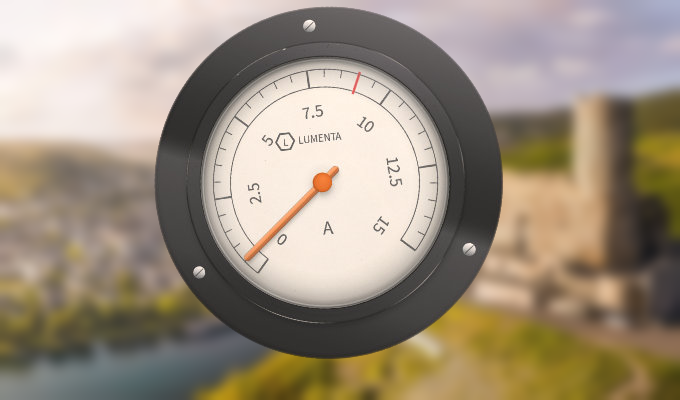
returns 0.5,A
